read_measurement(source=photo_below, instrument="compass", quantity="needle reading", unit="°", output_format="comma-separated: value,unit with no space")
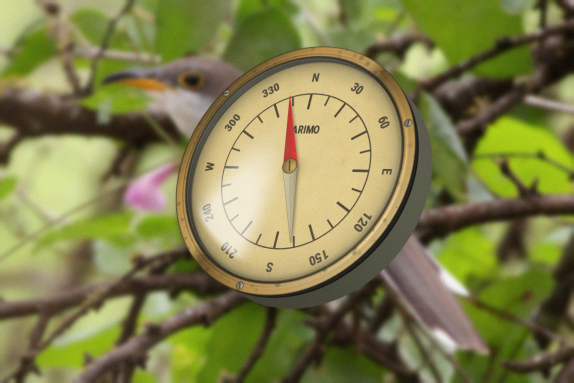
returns 345,°
